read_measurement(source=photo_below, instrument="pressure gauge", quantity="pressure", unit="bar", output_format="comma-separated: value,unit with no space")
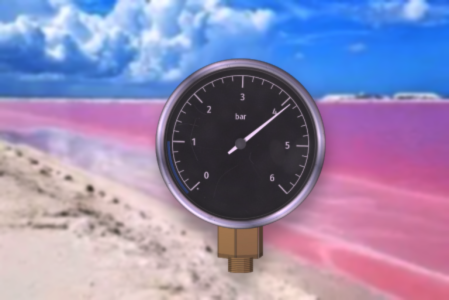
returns 4.1,bar
